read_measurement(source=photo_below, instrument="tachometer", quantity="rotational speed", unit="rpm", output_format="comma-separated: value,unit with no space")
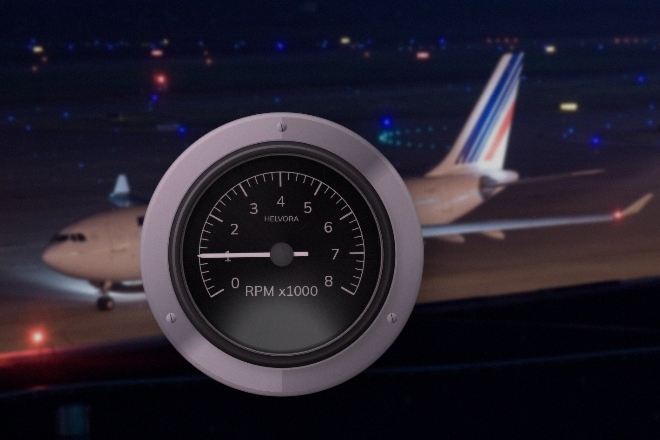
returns 1000,rpm
